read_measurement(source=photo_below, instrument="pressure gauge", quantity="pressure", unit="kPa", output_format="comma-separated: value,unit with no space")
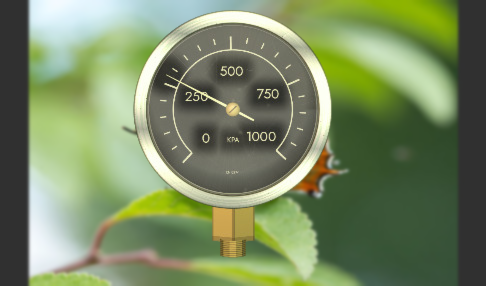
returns 275,kPa
